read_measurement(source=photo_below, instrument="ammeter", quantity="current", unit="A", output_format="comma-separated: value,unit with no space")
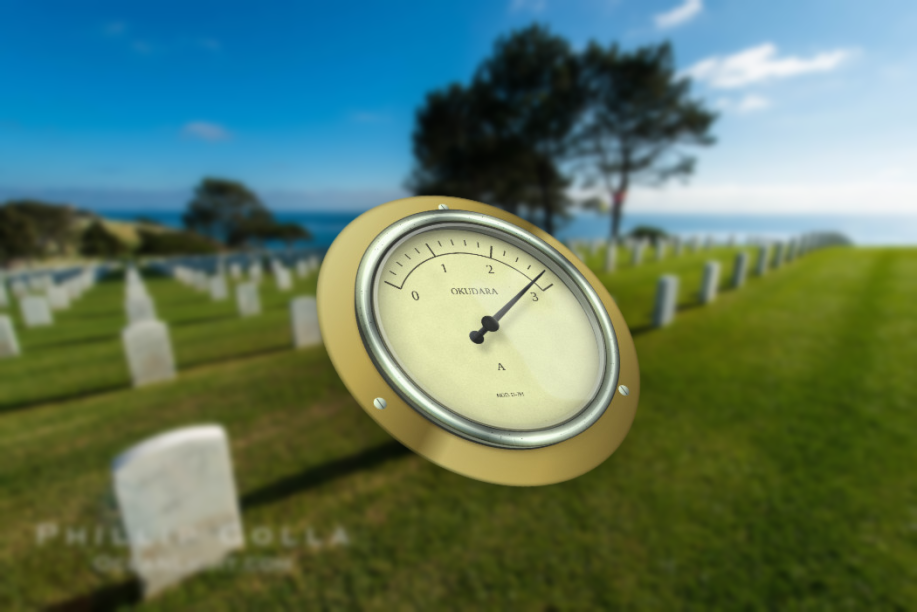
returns 2.8,A
